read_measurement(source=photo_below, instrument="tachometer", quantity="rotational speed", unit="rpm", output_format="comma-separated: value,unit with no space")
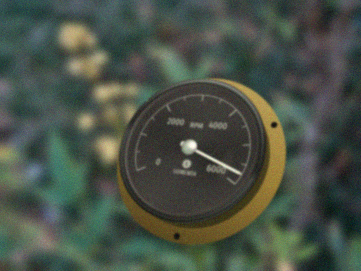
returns 5750,rpm
